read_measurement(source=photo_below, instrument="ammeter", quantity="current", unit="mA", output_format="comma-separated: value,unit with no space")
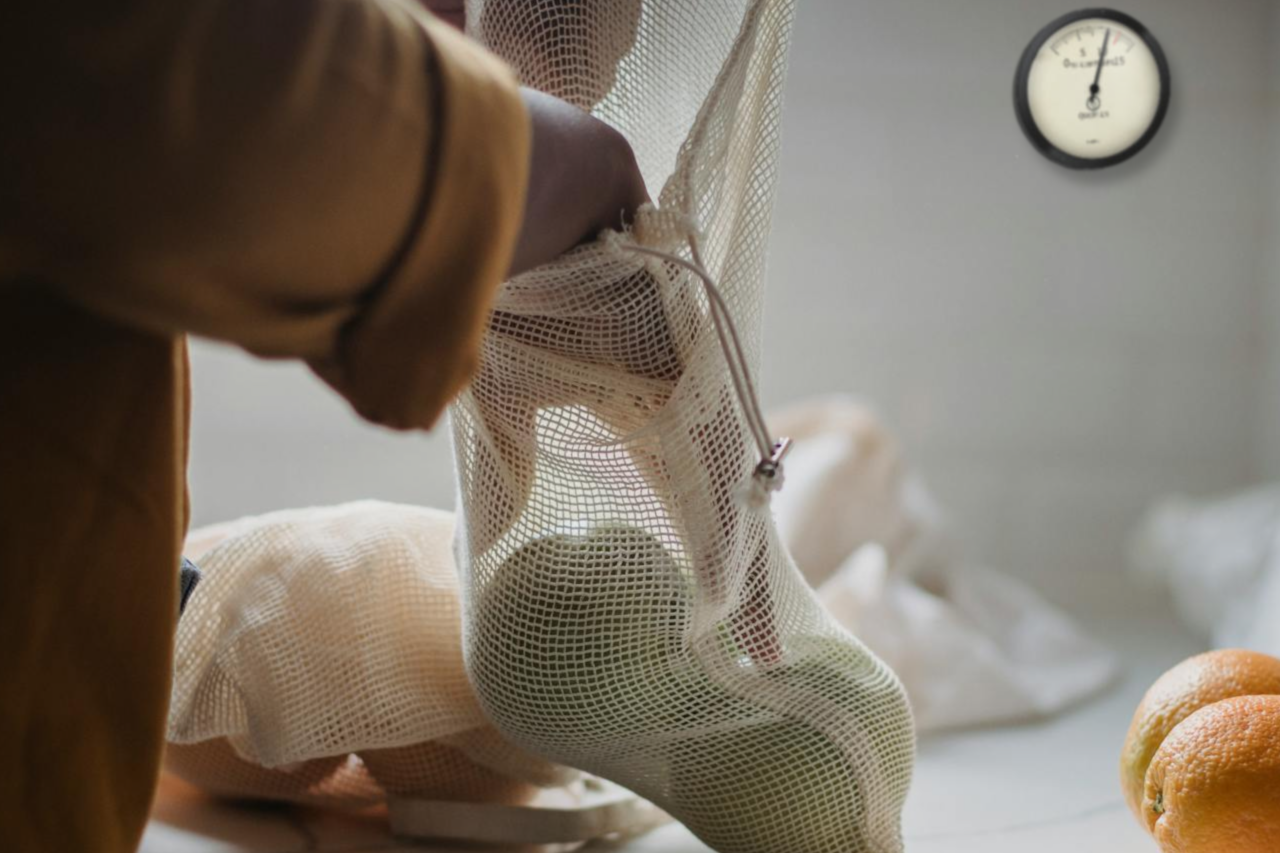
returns 10,mA
